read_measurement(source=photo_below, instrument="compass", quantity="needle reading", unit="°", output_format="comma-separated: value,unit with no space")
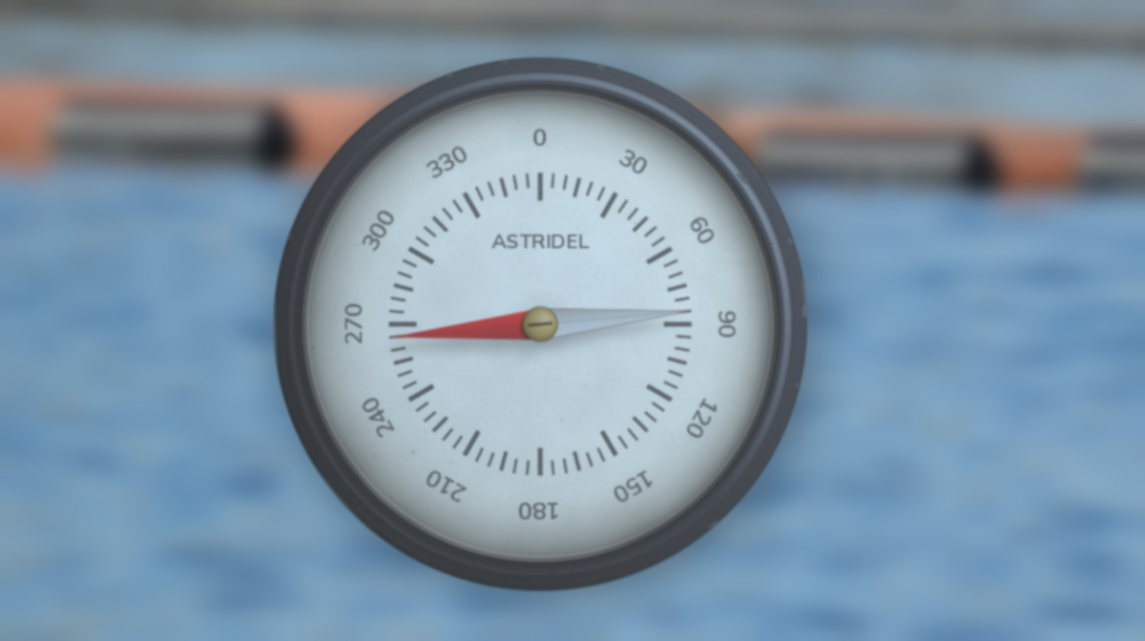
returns 265,°
